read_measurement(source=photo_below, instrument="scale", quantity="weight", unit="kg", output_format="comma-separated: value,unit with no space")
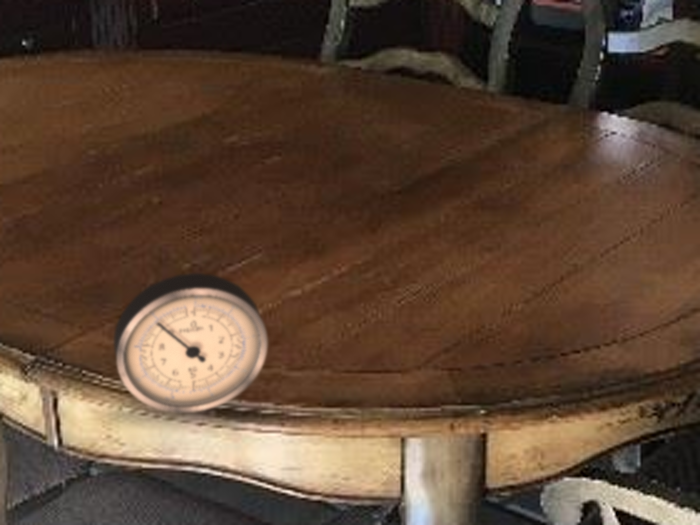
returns 9,kg
